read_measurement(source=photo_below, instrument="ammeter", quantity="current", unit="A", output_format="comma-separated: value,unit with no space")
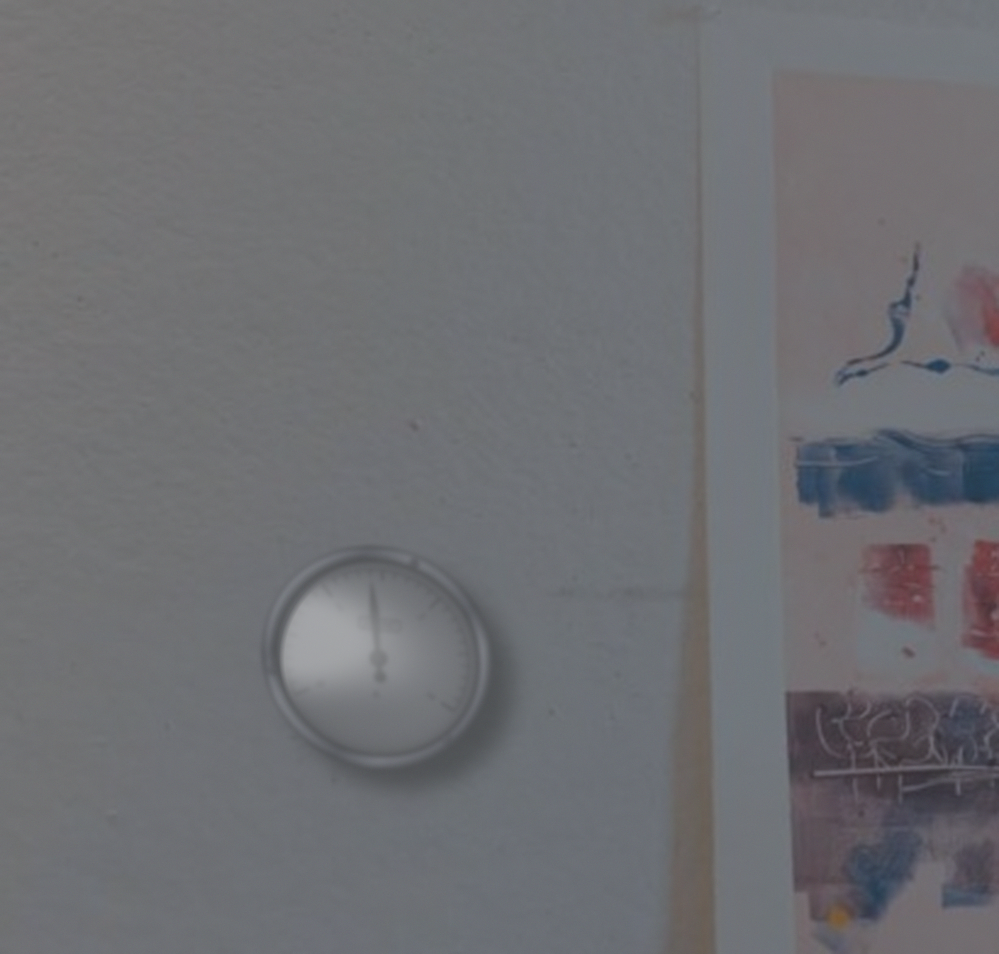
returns 1.4,A
